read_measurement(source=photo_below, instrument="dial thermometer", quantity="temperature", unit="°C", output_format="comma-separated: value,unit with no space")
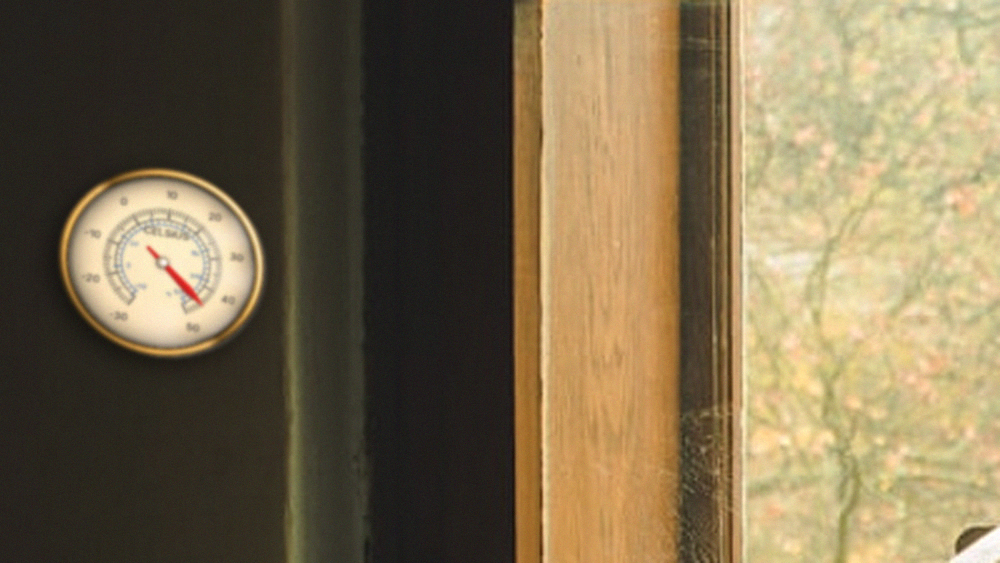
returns 45,°C
